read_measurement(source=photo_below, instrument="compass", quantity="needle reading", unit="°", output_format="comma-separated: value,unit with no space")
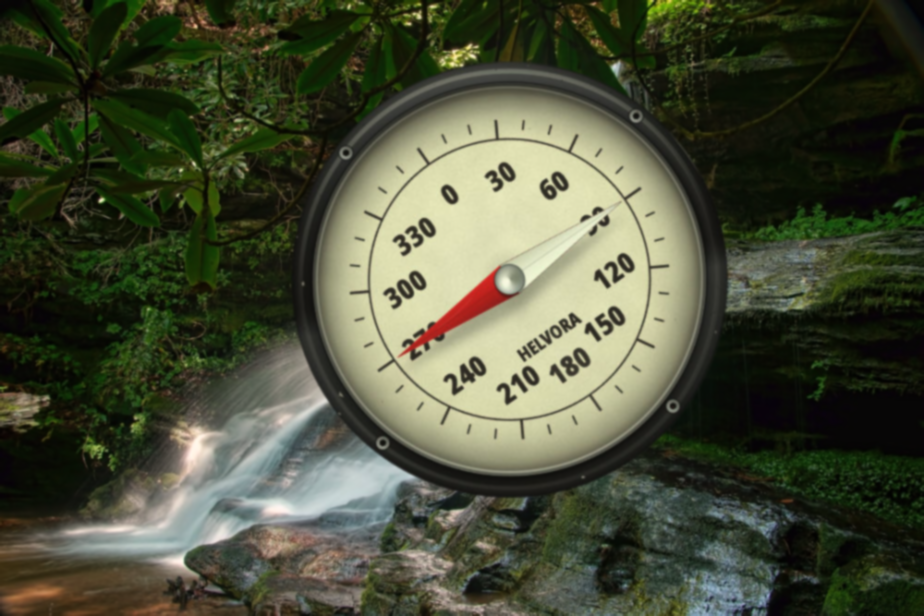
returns 270,°
